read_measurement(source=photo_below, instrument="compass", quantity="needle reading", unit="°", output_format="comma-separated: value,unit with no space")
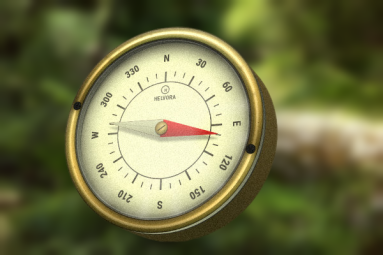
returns 100,°
